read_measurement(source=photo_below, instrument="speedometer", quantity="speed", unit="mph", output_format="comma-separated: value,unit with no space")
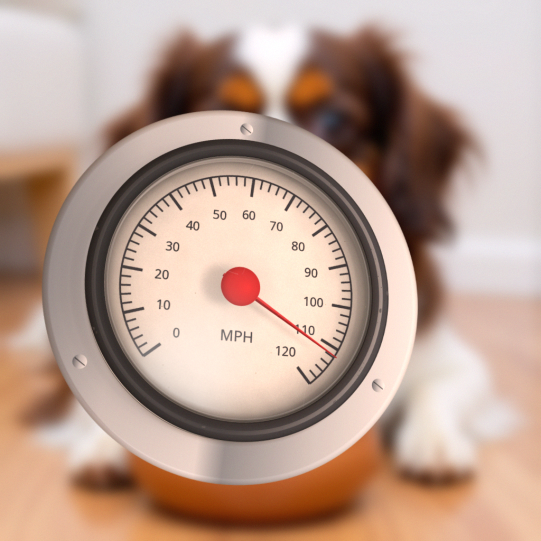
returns 112,mph
